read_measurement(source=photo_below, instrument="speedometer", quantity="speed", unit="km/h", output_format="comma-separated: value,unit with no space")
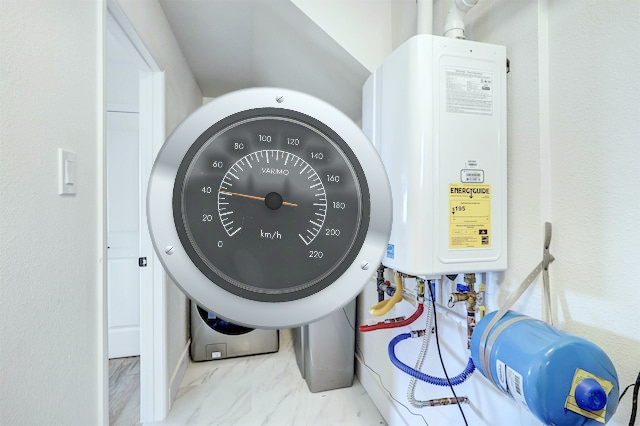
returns 40,km/h
